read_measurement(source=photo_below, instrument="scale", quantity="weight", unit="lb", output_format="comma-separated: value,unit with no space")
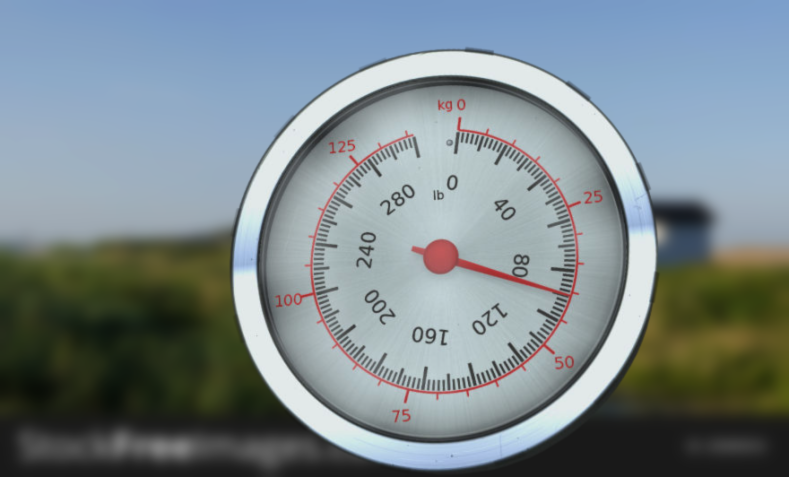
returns 90,lb
